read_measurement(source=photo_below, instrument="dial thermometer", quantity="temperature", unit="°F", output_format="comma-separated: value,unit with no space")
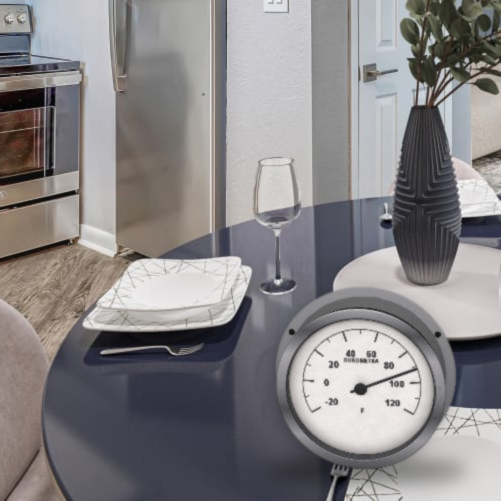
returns 90,°F
